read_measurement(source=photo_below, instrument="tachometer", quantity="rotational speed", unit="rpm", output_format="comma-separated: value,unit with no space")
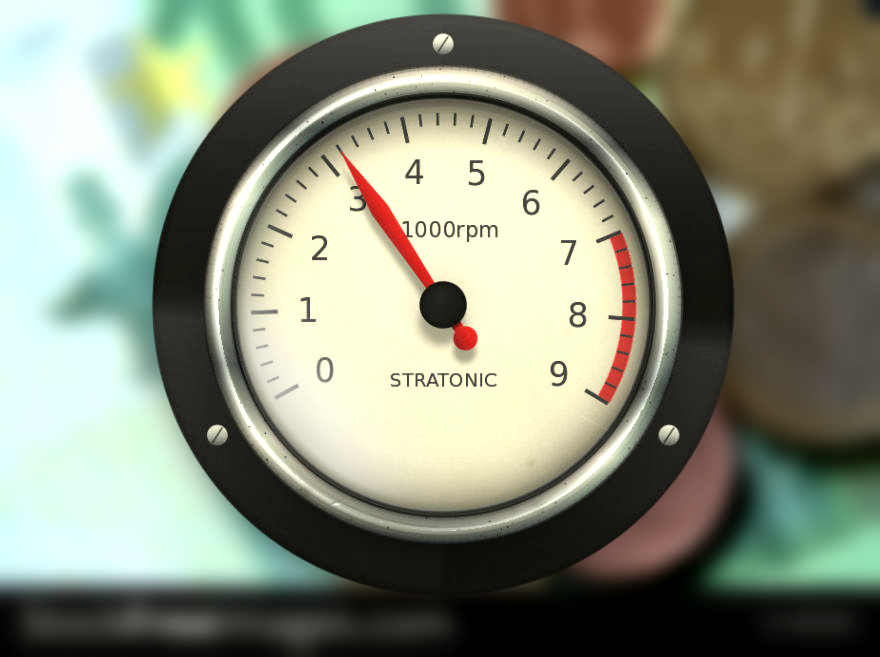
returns 3200,rpm
